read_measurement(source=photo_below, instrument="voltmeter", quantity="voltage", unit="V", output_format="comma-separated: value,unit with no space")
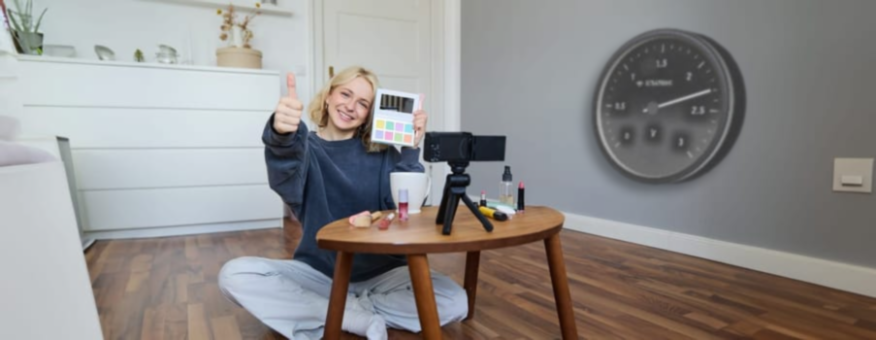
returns 2.3,V
